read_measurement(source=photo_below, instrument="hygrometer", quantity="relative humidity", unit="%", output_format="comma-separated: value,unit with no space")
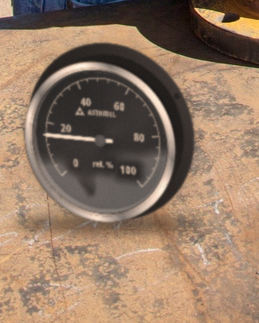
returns 16,%
